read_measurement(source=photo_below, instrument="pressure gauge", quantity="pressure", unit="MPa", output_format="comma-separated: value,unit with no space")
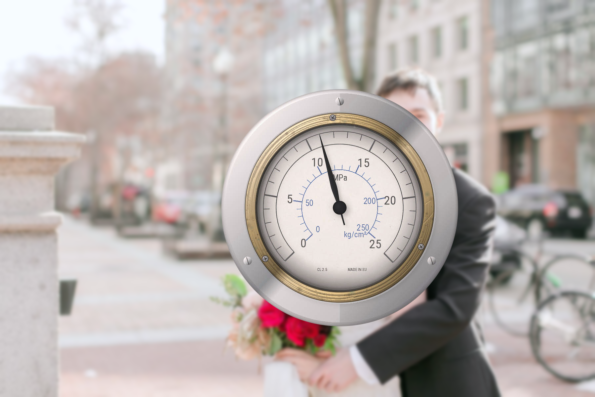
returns 11,MPa
